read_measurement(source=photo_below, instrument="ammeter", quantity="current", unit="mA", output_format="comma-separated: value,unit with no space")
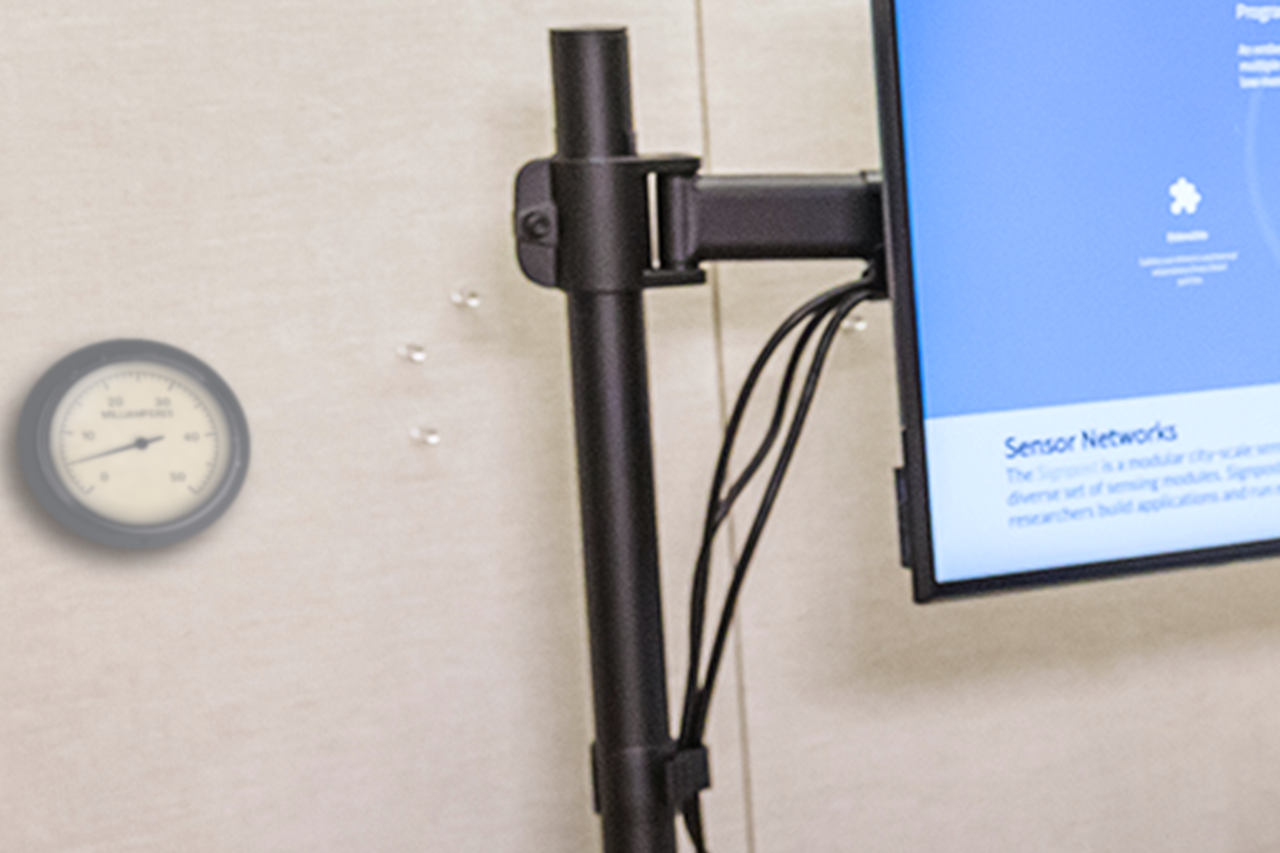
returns 5,mA
